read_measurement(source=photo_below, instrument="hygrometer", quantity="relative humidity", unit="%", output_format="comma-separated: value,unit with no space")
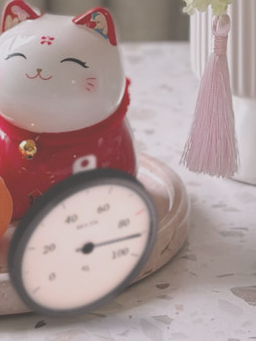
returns 90,%
